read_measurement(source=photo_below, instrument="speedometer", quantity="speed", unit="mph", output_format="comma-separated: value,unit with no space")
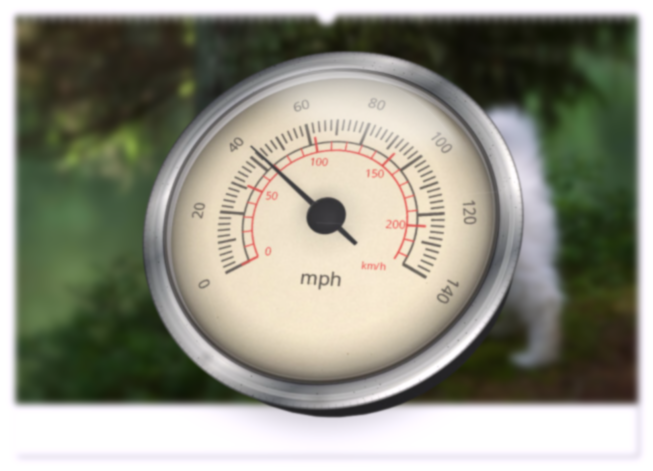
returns 42,mph
